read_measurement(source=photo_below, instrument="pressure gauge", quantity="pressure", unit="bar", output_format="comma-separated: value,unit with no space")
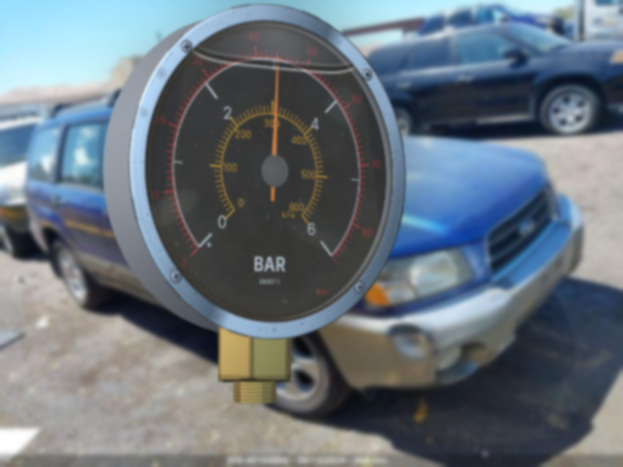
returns 3,bar
